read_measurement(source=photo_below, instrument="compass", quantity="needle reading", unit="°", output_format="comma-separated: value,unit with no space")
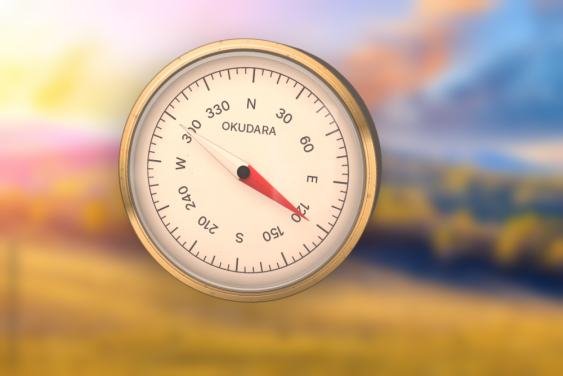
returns 120,°
